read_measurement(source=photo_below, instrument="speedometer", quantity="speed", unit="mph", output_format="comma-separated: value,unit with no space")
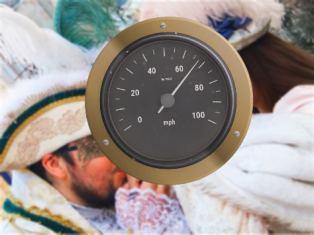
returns 67.5,mph
